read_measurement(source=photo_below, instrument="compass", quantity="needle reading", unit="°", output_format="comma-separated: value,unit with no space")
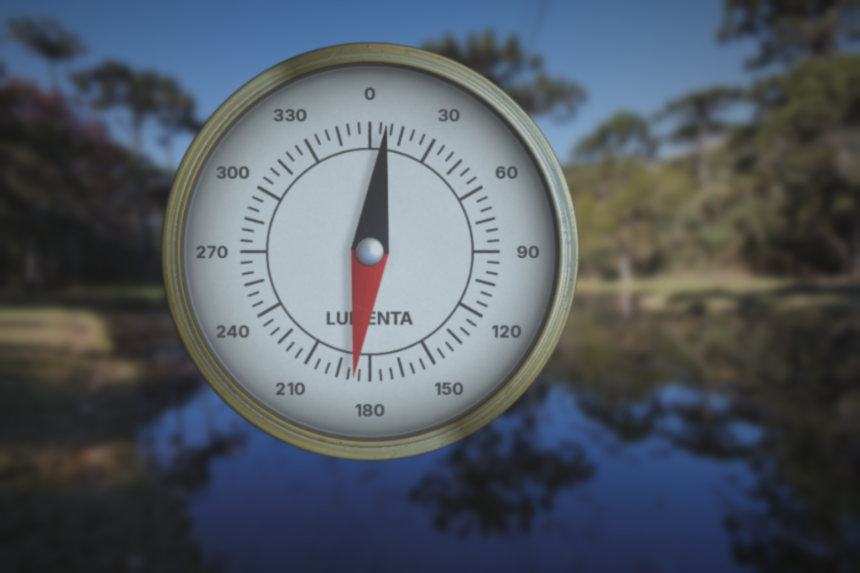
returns 187.5,°
